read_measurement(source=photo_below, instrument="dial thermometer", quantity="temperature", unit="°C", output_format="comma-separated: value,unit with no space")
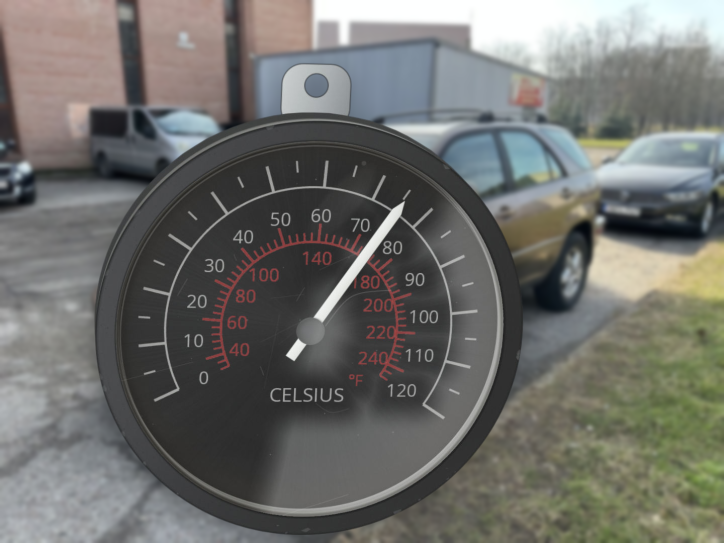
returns 75,°C
